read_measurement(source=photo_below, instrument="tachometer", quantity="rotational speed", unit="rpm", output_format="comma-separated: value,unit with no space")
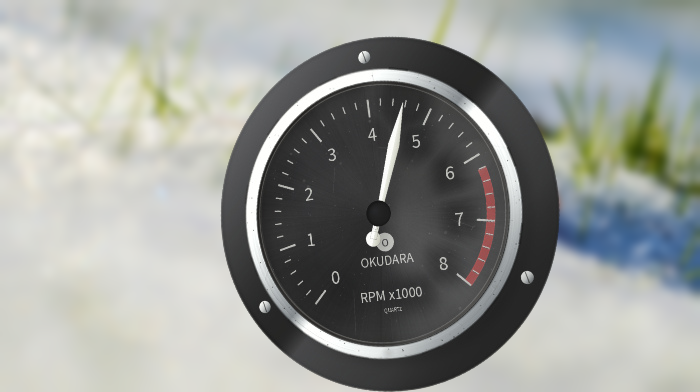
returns 4600,rpm
